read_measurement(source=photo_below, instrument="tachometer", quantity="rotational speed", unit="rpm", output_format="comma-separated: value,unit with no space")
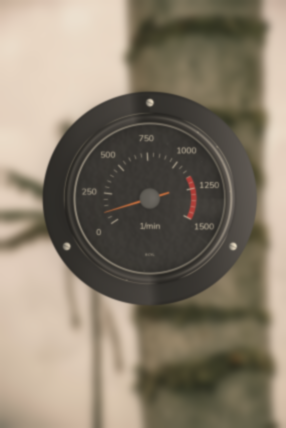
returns 100,rpm
